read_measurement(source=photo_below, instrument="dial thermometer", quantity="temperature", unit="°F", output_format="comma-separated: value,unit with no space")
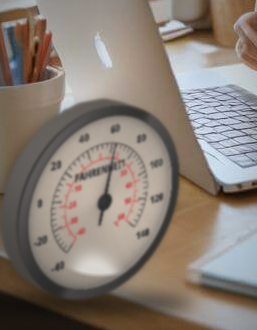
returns 60,°F
